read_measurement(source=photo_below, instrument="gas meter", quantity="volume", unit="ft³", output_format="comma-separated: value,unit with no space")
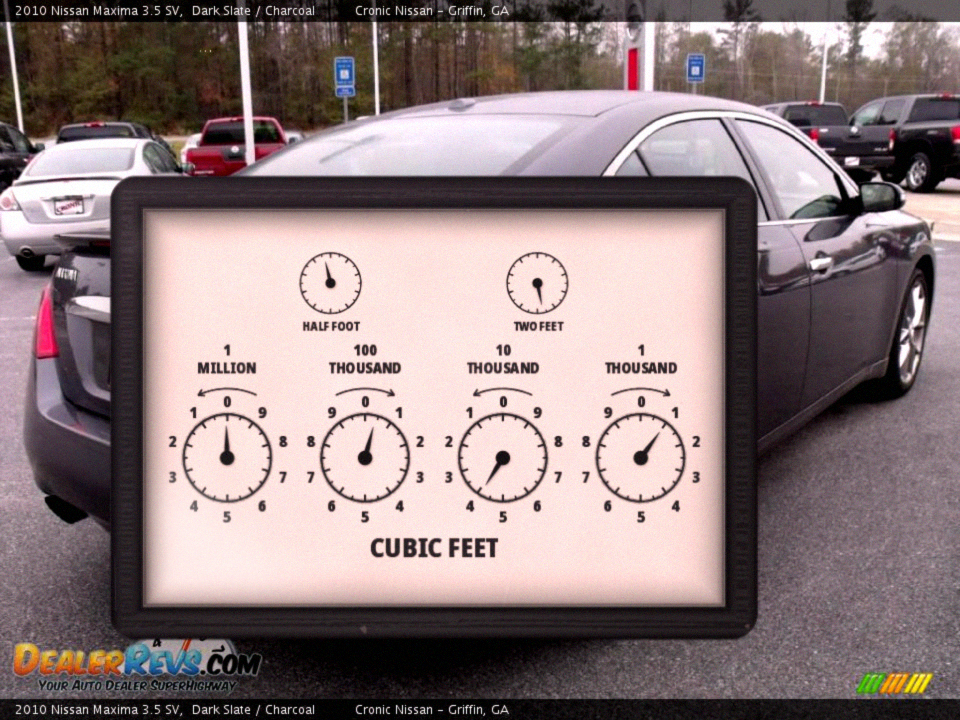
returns 4100,ft³
